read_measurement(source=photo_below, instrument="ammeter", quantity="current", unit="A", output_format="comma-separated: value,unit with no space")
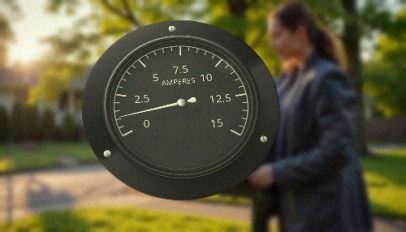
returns 1,A
